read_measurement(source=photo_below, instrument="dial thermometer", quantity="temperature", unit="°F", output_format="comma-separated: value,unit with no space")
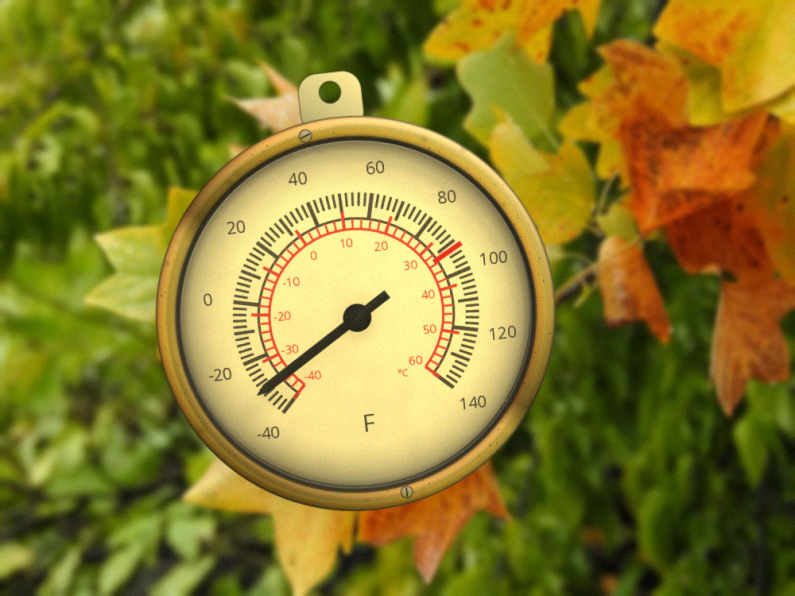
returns -30,°F
